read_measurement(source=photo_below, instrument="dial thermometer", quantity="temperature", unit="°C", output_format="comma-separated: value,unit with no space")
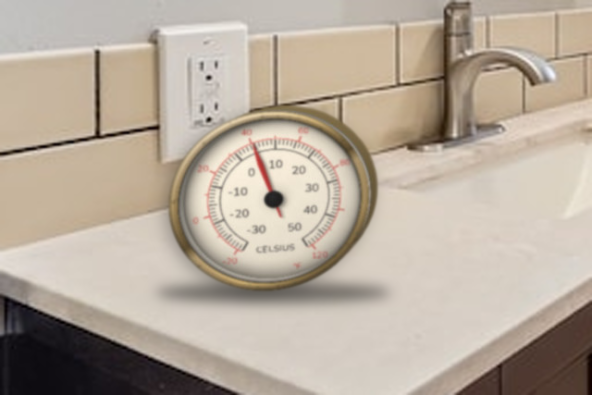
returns 5,°C
